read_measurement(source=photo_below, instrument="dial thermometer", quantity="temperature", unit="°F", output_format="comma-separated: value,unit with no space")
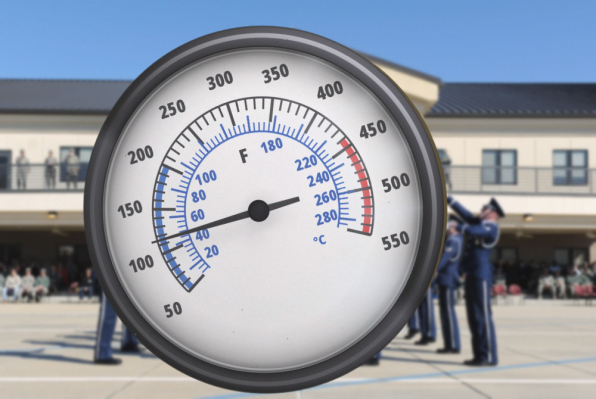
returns 115,°F
